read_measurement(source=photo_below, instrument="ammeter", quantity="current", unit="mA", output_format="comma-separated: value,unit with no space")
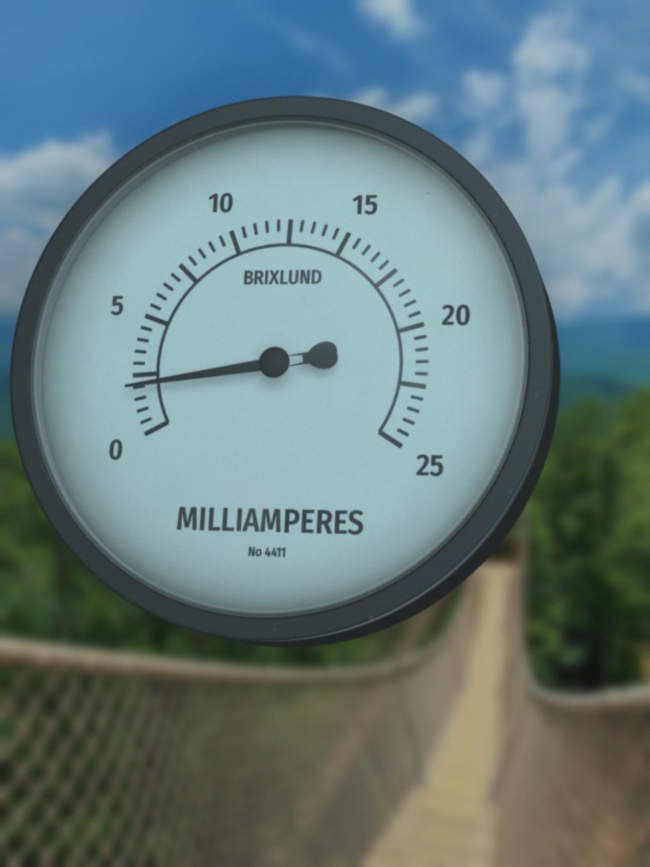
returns 2,mA
